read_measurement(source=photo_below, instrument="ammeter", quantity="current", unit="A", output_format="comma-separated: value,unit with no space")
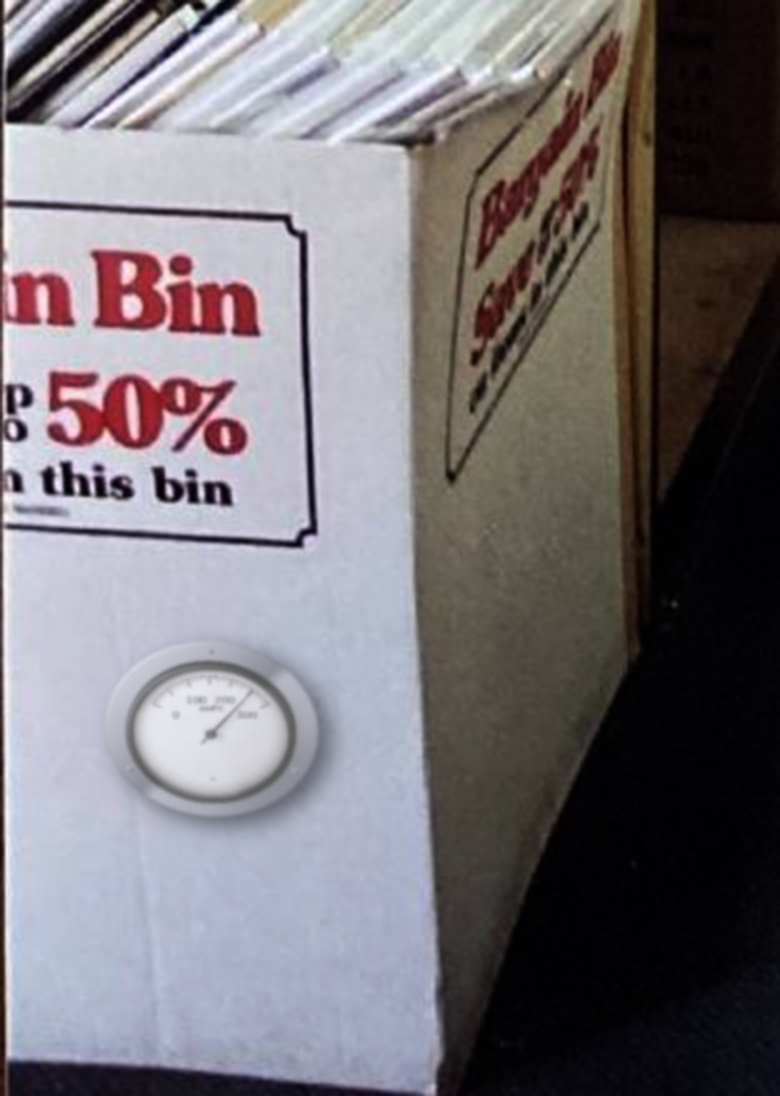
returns 250,A
